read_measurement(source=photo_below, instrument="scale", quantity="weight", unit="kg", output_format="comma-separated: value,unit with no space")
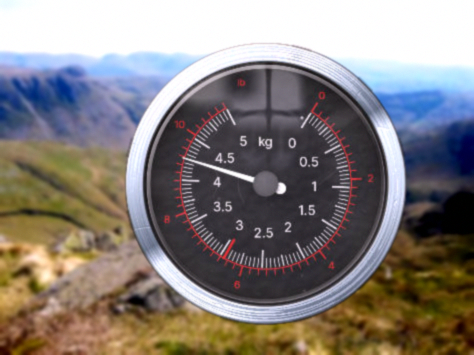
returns 4.25,kg
